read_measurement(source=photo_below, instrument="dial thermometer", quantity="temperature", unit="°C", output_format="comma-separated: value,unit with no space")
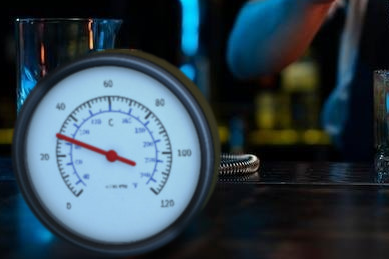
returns 30,°C
